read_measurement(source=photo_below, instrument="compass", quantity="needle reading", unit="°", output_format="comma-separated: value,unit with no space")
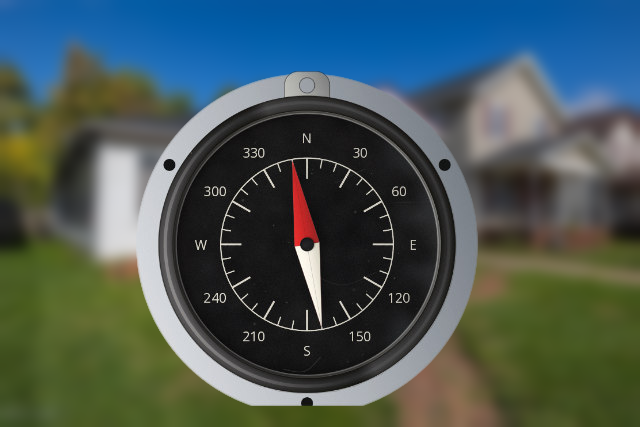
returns 350,°
